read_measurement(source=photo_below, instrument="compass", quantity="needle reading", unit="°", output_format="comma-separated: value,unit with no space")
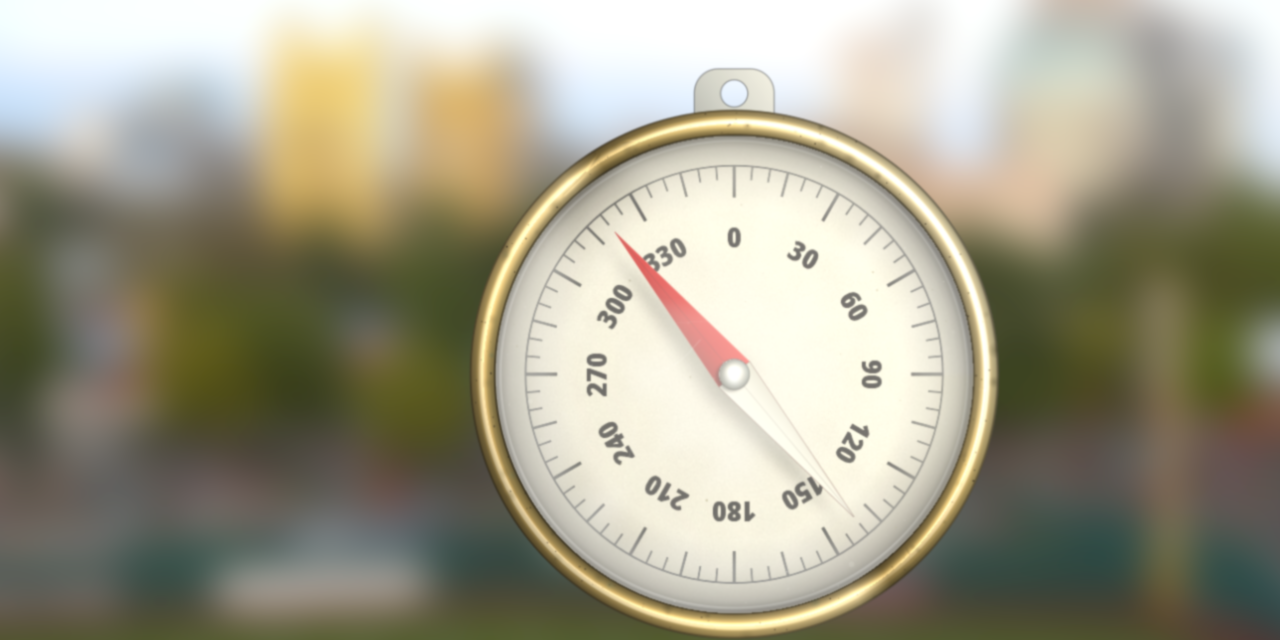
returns 320,°
